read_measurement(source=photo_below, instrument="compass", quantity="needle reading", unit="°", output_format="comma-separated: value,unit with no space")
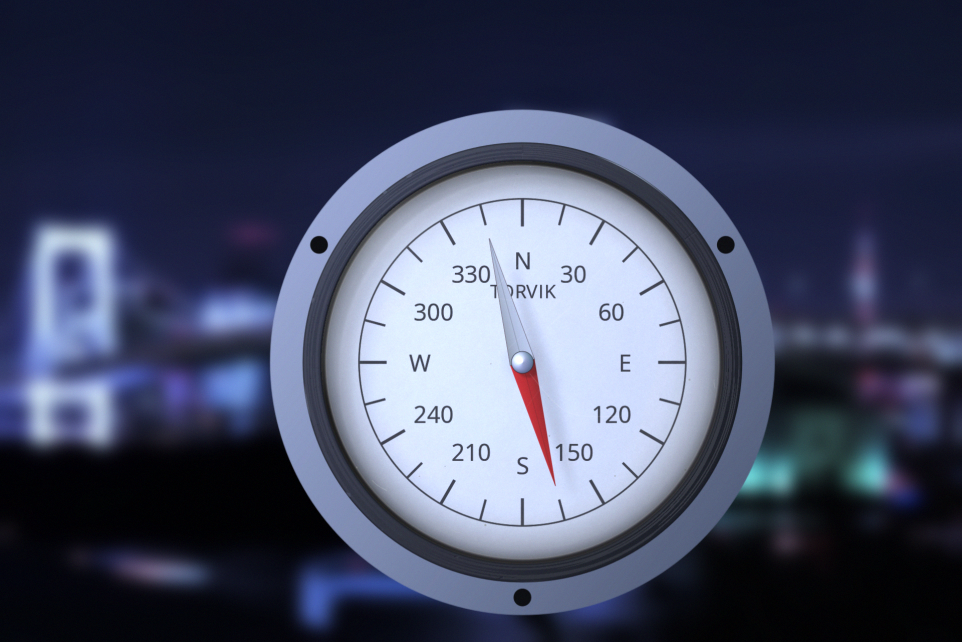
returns 165,°
